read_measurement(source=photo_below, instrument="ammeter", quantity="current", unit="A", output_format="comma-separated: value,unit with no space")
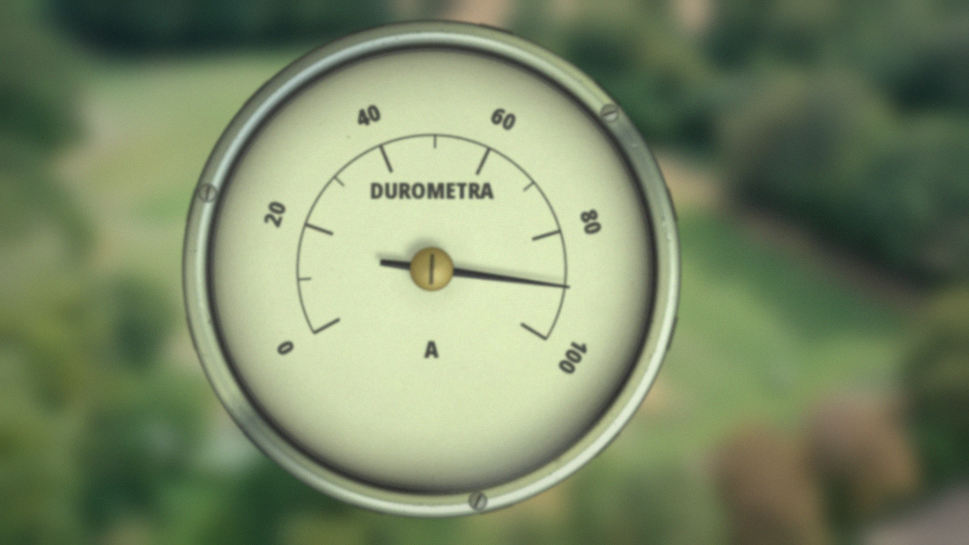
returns 90,A
